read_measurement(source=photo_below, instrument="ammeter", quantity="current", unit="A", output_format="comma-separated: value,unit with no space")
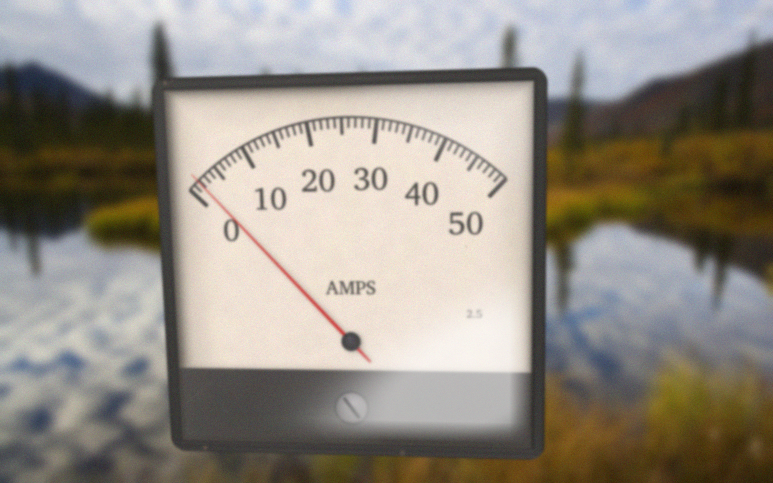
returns 2,A
